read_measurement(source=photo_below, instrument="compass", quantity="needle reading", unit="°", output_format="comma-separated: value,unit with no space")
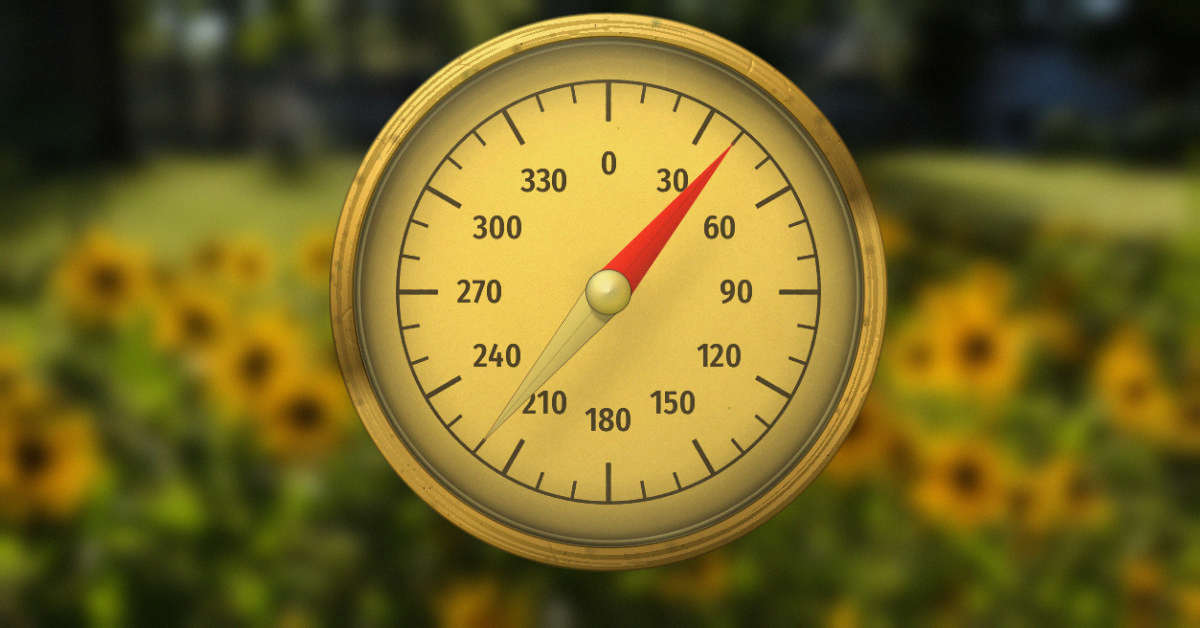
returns 40,°
